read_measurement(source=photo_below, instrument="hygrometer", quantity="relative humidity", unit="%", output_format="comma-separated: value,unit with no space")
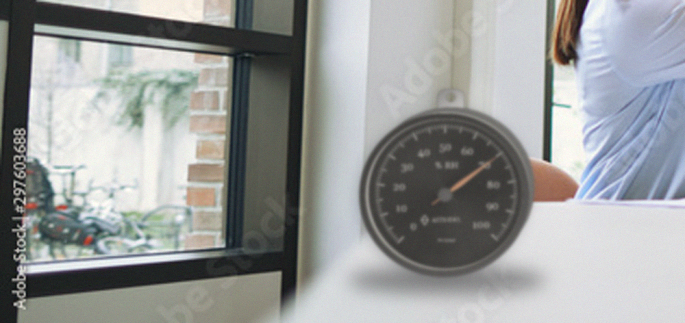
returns 70,%
